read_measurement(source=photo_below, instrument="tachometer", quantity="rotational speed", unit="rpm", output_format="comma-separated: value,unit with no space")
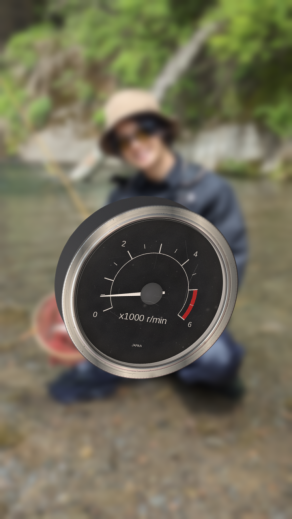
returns 500,rpm
